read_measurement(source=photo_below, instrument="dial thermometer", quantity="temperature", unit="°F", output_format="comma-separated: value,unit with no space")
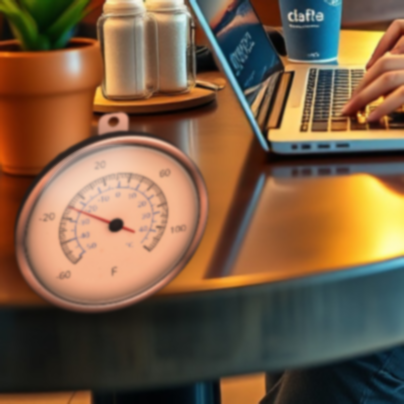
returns -10,°F
